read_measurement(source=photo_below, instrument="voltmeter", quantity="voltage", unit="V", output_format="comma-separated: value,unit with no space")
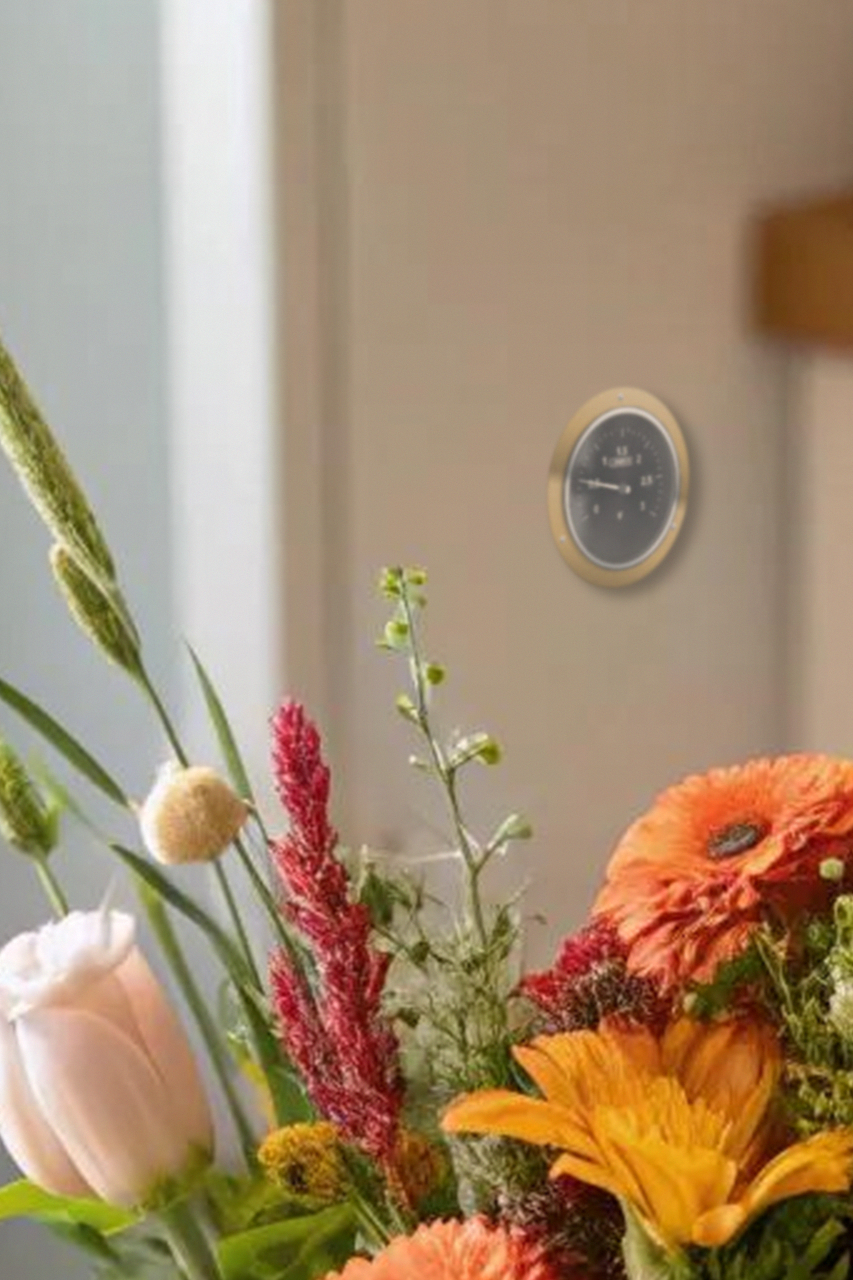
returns 0.5,V
